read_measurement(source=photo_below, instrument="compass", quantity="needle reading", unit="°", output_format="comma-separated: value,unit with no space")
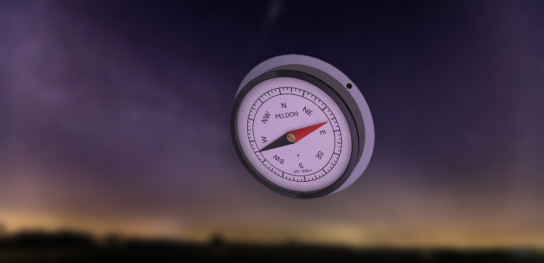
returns 75,°
